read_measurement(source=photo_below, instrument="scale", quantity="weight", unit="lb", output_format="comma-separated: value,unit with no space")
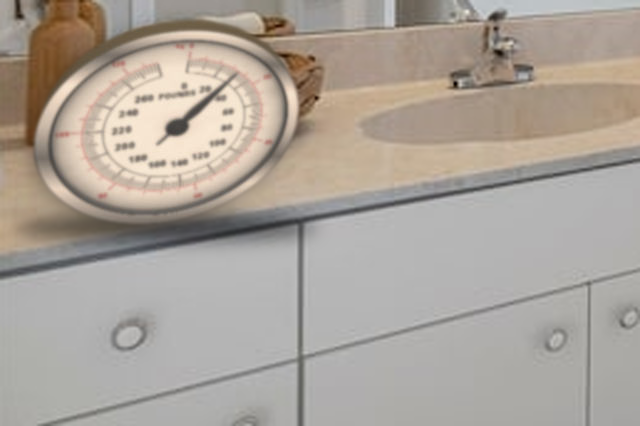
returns 30,lb
